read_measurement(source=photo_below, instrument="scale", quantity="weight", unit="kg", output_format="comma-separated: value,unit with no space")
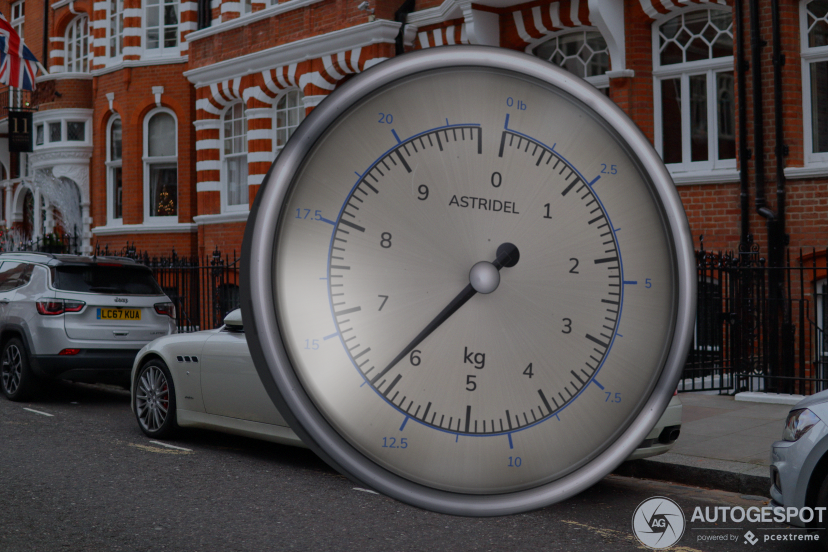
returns 6.2,kg
